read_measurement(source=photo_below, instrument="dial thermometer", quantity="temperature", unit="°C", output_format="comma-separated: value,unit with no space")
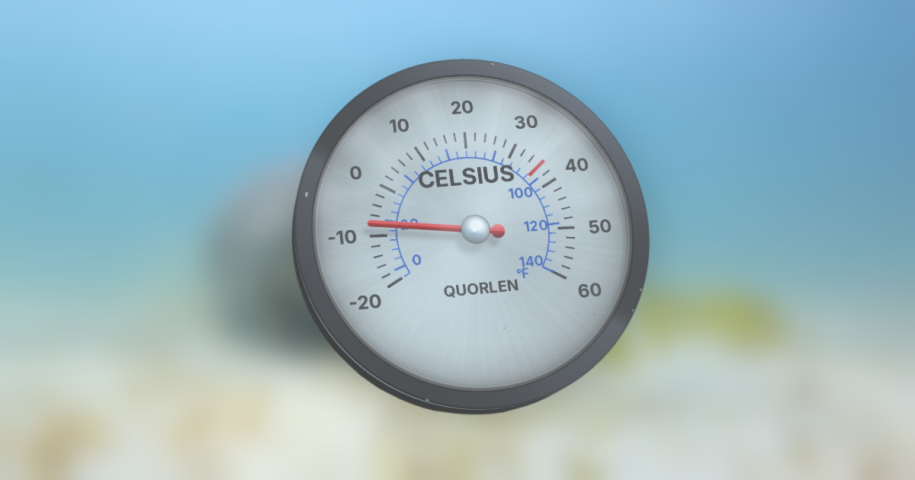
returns -8,°C
